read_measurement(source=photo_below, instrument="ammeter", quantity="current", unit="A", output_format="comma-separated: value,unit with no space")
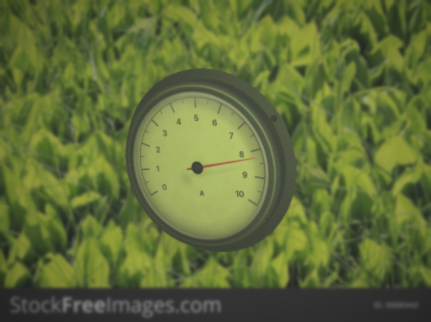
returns 8.25,A
